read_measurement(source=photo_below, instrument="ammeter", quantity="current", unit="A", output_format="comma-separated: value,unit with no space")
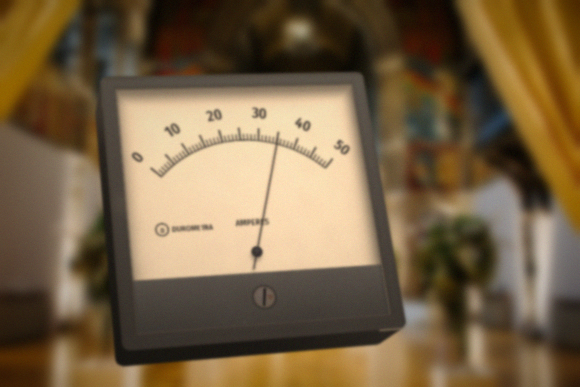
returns 35,A
